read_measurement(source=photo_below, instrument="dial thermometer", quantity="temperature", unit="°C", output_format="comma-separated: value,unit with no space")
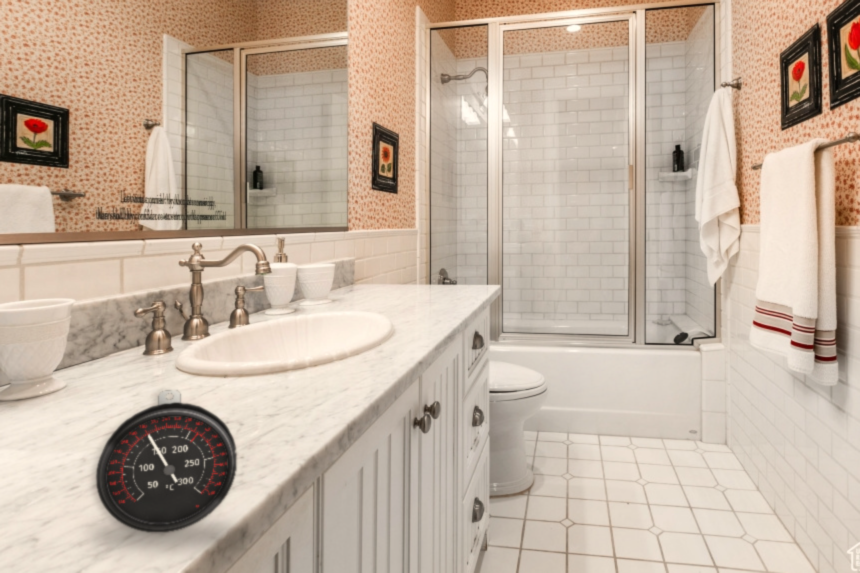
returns 150,°C
